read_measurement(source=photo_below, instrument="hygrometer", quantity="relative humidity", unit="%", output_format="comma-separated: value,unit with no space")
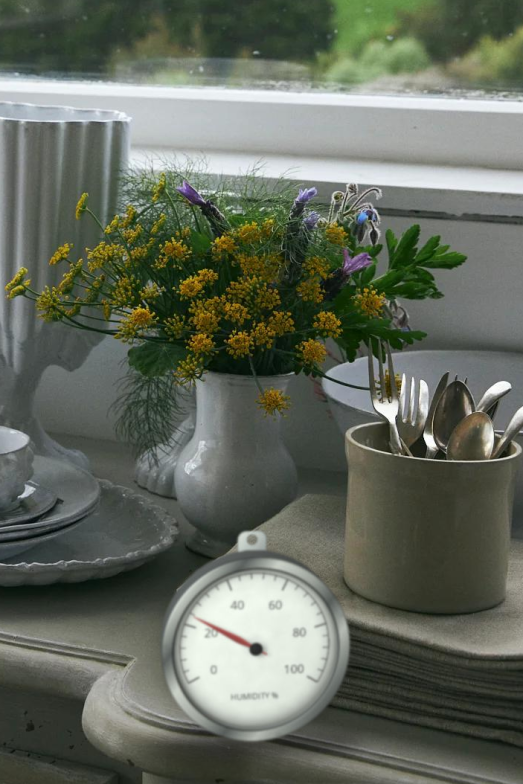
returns 24,%
